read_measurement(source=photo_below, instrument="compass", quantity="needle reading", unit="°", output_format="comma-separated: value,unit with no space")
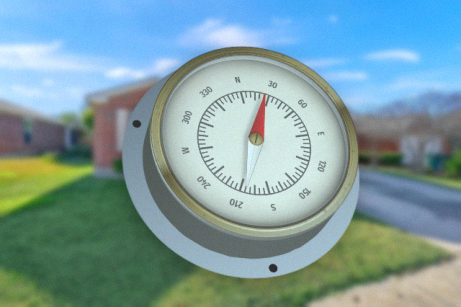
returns 25,°
